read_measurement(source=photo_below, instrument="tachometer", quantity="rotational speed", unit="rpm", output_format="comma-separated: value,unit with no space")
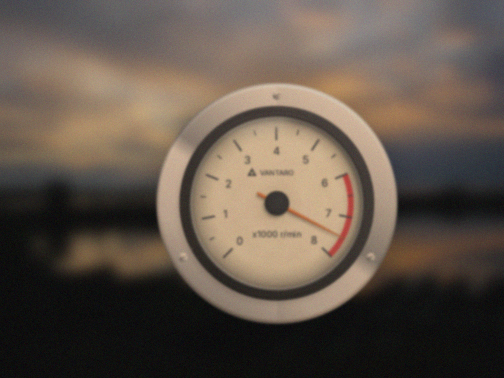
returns 7500,rpm
